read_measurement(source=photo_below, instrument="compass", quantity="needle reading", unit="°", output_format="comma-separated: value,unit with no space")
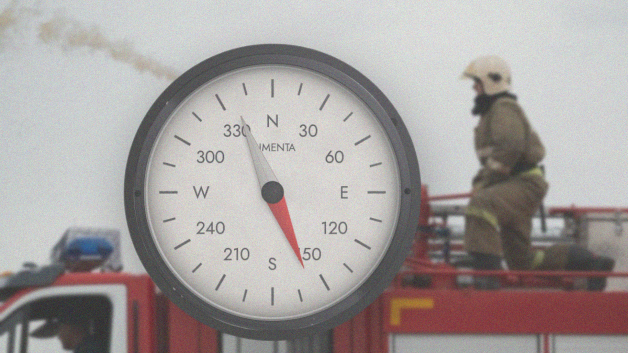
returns 157.5,°
